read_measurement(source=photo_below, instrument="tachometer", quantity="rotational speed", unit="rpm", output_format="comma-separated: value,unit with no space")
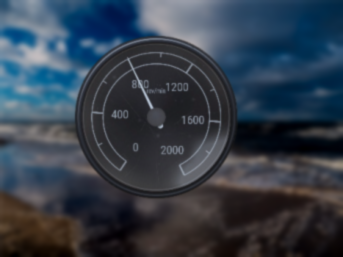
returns 800,rpm
